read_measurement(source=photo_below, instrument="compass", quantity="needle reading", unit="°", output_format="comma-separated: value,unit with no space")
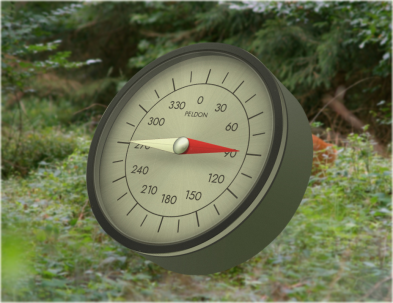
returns 90,°
